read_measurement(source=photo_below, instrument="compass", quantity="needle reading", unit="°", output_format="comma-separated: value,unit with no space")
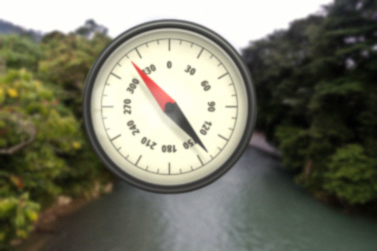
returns 320,°
